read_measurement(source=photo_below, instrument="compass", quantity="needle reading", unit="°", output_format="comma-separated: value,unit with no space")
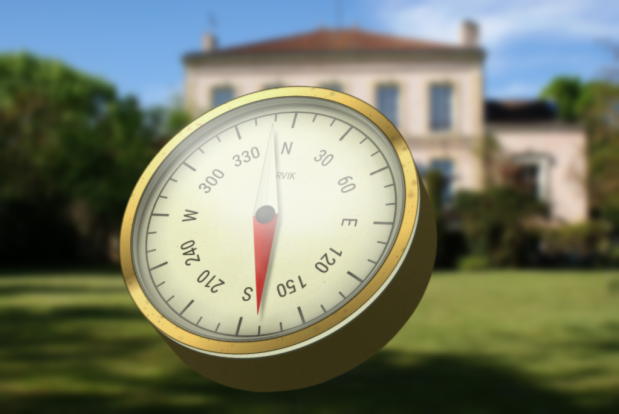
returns 170,°
